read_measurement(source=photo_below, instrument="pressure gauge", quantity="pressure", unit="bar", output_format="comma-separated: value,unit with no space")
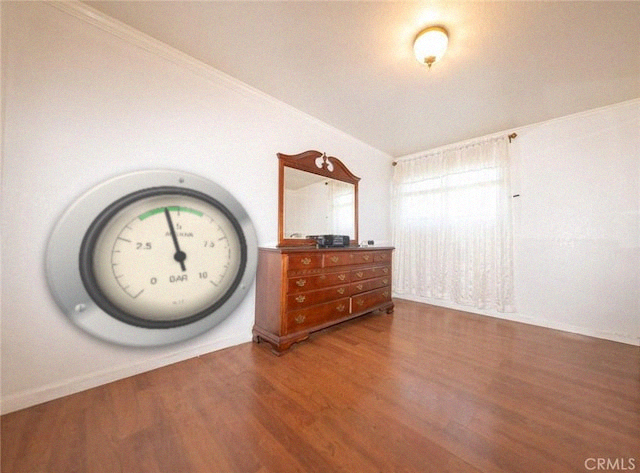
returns 4.5,bar
